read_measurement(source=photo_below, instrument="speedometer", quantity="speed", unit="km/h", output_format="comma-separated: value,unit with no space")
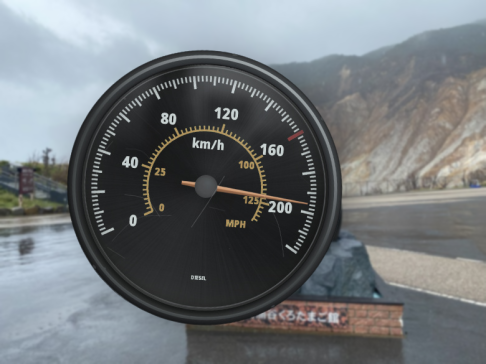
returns 196,km/h
